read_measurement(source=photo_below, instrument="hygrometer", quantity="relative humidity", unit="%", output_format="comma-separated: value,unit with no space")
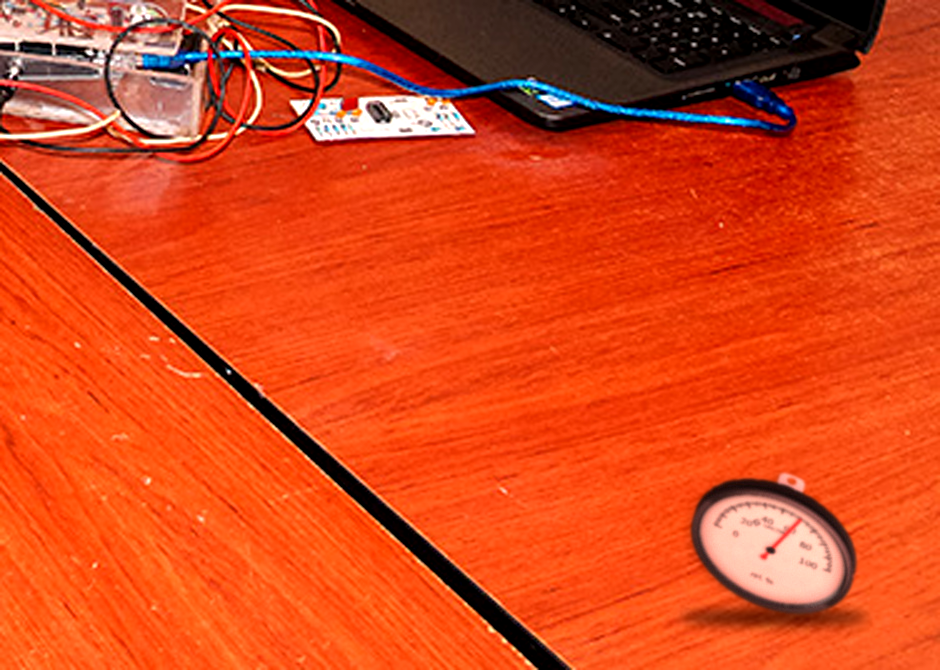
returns 60,%
